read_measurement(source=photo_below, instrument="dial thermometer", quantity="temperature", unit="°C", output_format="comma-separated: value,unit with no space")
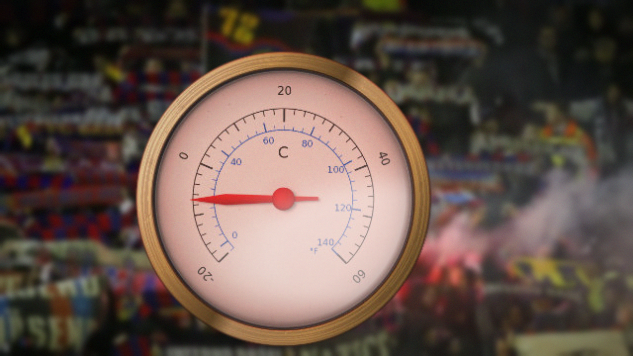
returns -7,°C
